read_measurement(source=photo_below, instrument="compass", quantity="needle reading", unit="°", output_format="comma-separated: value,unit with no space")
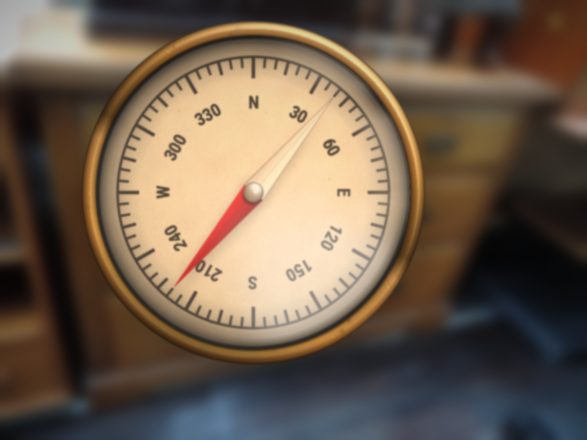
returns 220,°
